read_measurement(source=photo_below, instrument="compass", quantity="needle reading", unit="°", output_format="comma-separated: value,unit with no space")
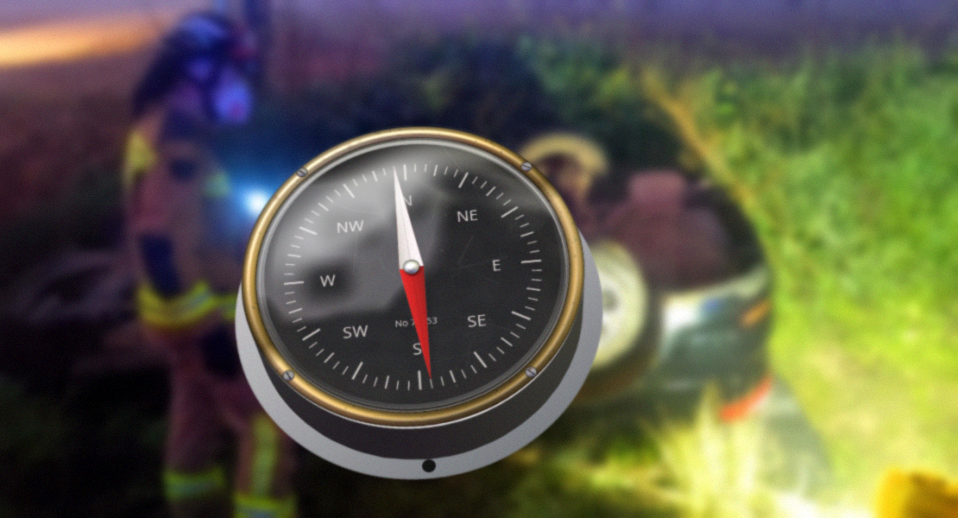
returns 175,°
